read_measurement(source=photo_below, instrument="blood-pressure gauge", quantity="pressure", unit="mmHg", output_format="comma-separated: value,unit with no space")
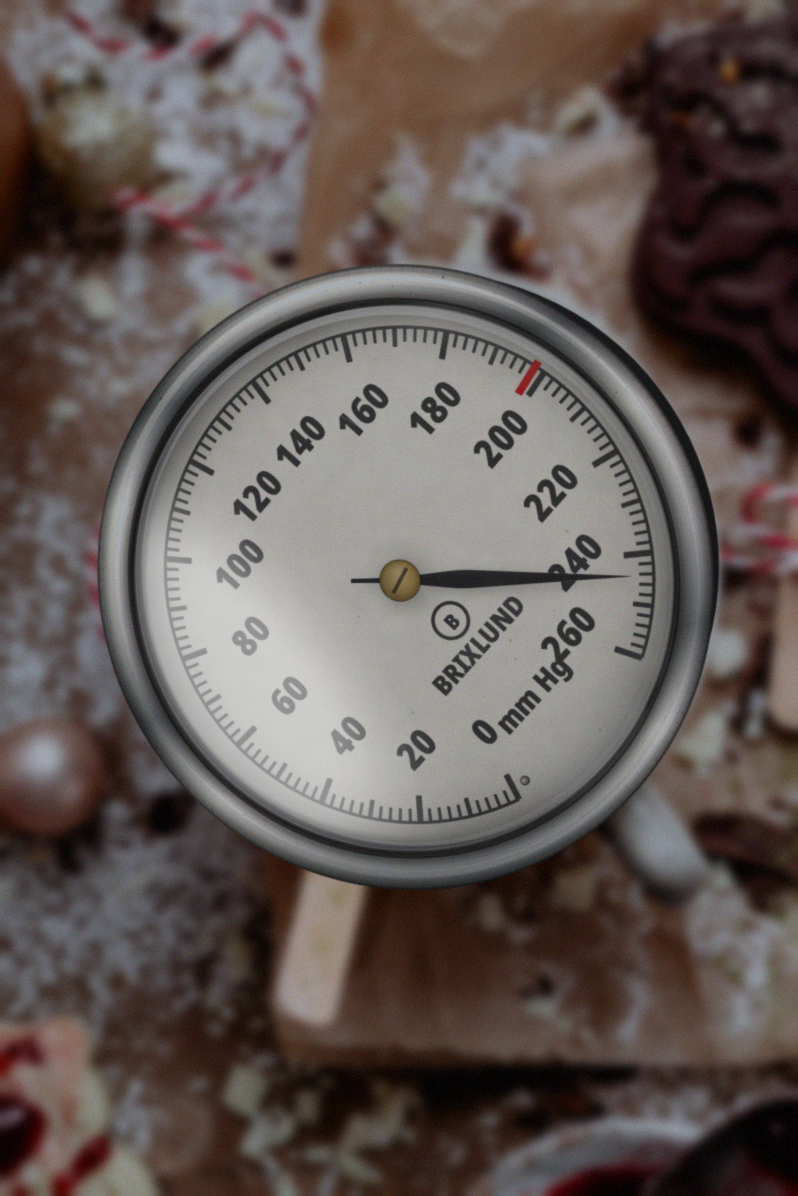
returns 244,mmHg
